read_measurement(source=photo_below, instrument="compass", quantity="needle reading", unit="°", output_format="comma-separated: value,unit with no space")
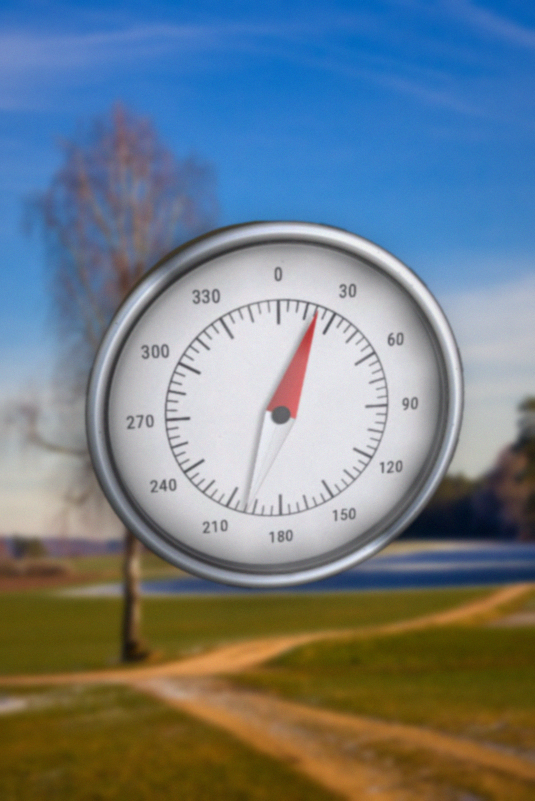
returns 20,°
